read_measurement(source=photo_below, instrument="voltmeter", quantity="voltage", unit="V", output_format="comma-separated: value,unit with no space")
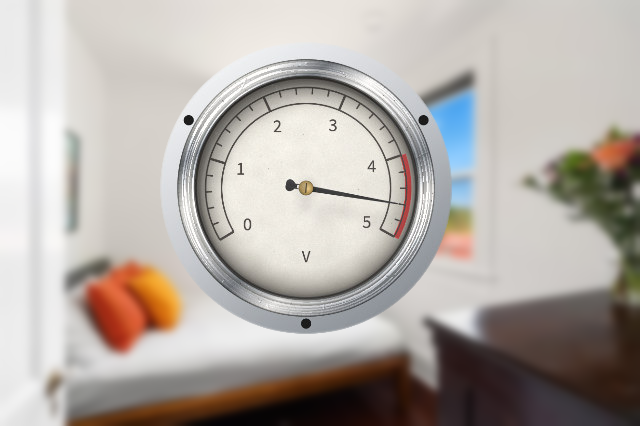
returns 4.6,V
